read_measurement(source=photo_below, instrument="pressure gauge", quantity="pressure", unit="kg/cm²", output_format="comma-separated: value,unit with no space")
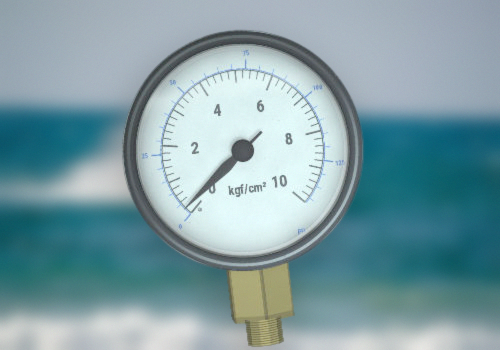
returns 0.2,kg/cm²
